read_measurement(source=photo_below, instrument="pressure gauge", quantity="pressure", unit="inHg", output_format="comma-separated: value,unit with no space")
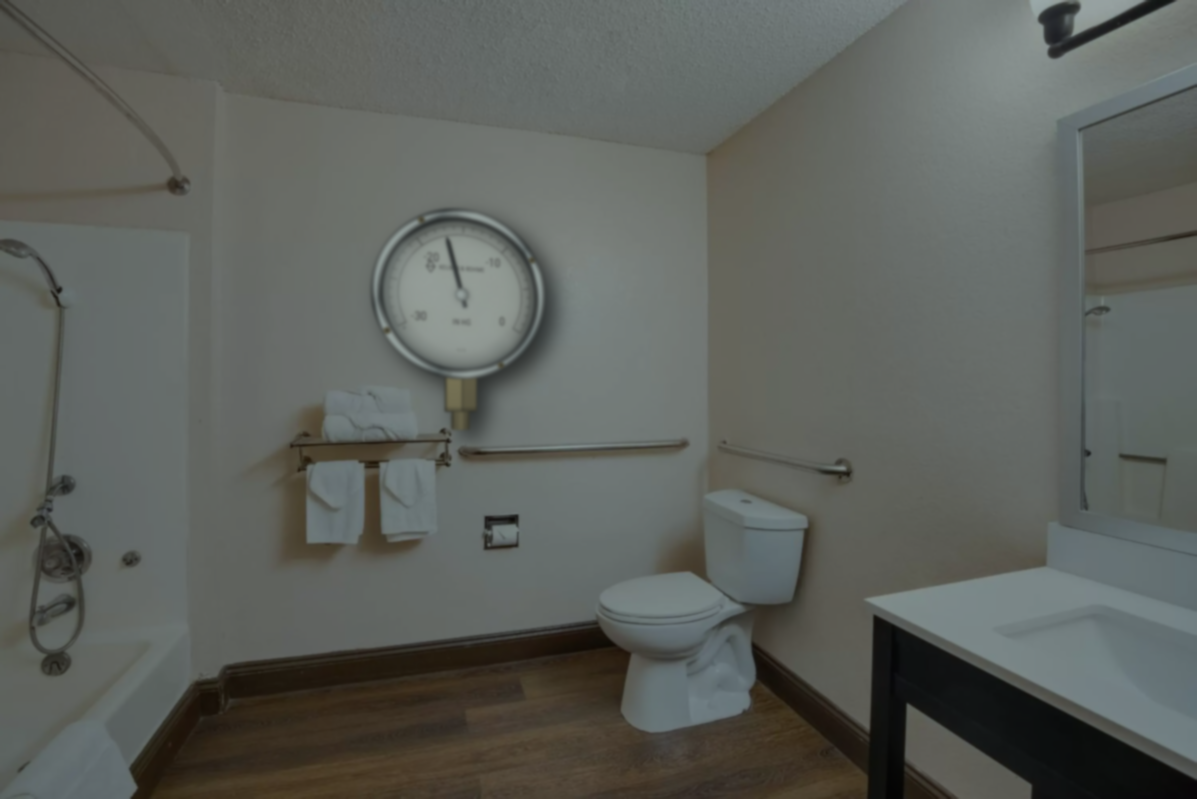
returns -17,inHg
